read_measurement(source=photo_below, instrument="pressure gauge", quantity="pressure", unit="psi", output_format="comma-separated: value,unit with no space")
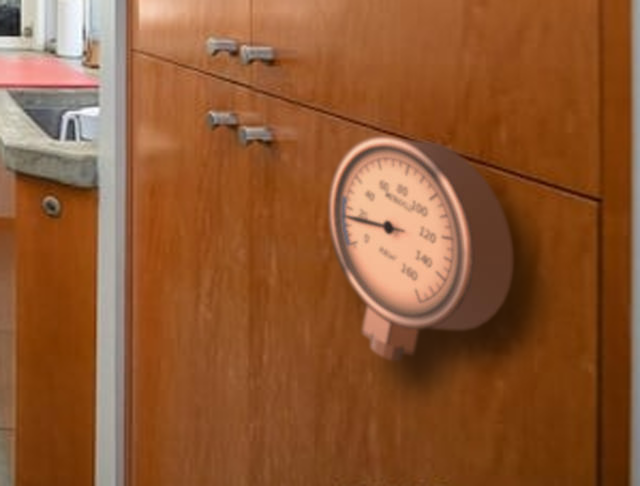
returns 15,psi
